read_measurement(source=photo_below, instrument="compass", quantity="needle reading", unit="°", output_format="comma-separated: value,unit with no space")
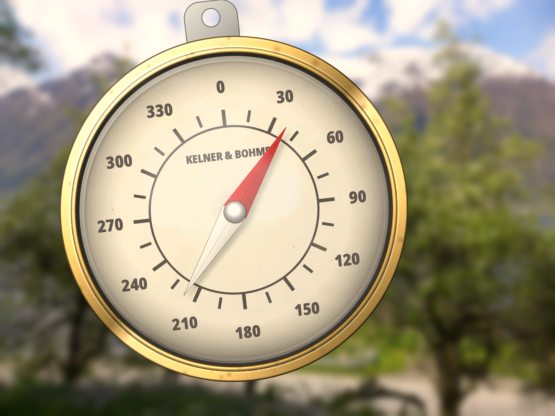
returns 37.5,°
